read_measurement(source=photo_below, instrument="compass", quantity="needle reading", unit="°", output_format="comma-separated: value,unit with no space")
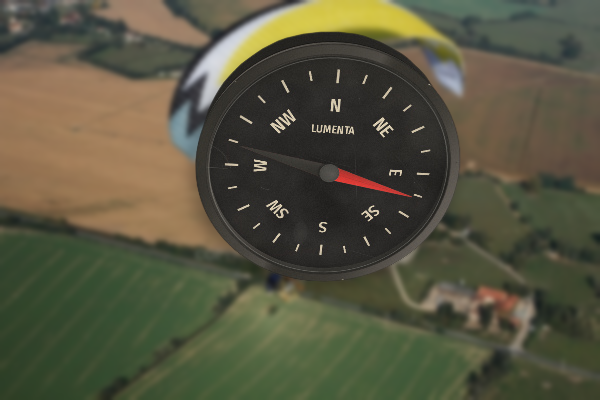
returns 105,°
